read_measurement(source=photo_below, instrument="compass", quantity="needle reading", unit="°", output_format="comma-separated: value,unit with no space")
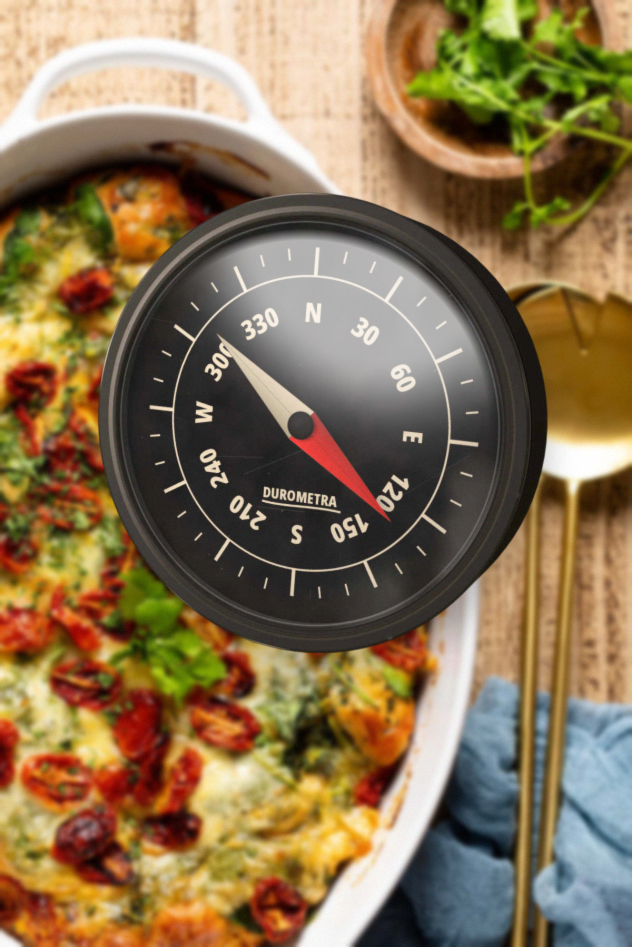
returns 130,°
